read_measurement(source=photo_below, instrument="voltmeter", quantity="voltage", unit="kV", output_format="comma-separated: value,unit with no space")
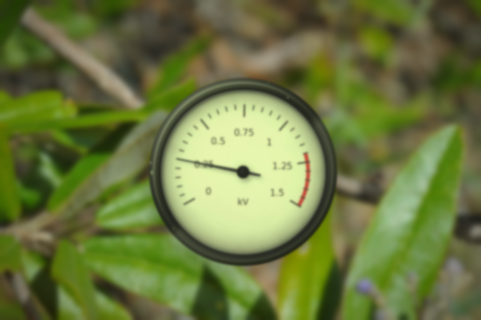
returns 0.25,kV
